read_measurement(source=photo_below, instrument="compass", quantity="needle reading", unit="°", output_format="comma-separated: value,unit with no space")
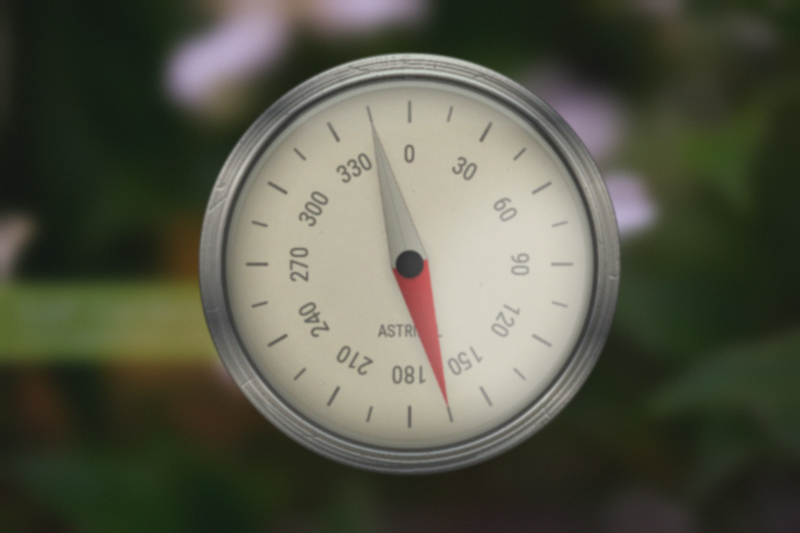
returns 165,°
